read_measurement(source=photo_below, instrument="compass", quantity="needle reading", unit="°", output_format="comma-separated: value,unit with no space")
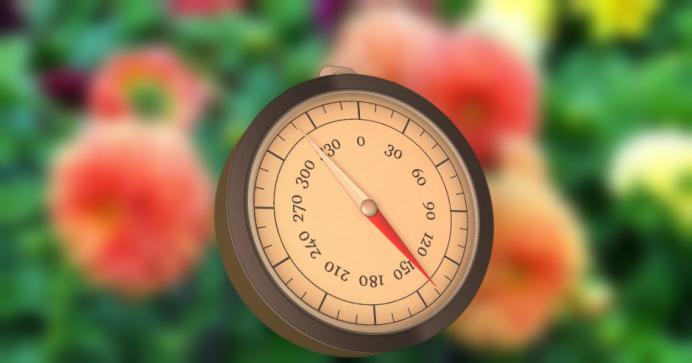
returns 140,°
